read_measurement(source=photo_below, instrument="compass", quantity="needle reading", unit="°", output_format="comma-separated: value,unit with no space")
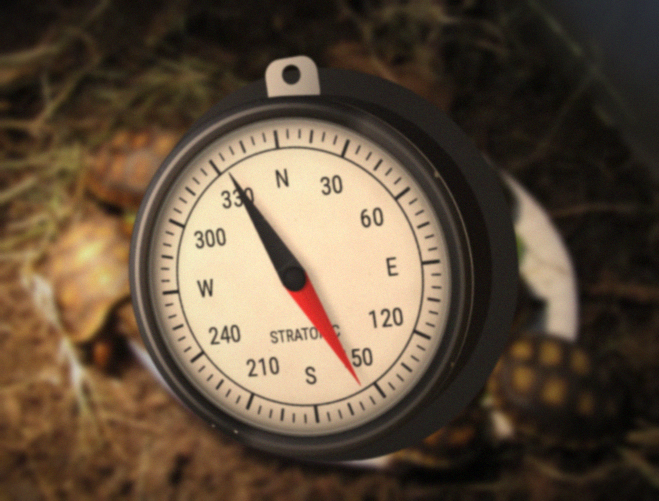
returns 155,°
